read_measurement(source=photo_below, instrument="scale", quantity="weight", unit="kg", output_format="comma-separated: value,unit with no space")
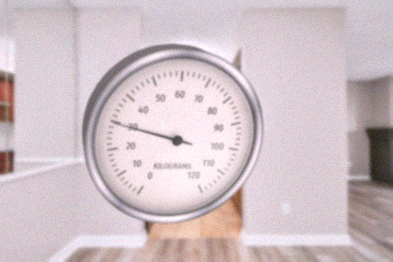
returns 30,kg
